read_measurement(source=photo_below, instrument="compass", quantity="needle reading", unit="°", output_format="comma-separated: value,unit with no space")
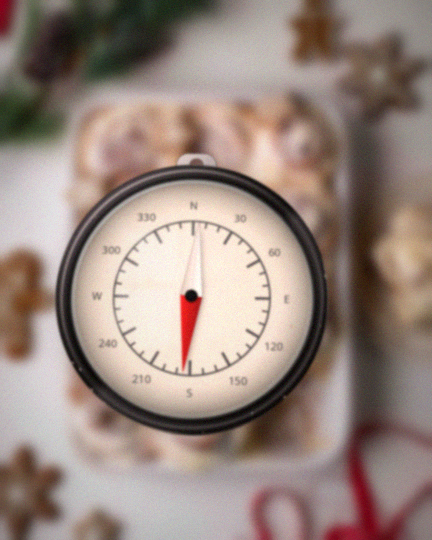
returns 185,°
